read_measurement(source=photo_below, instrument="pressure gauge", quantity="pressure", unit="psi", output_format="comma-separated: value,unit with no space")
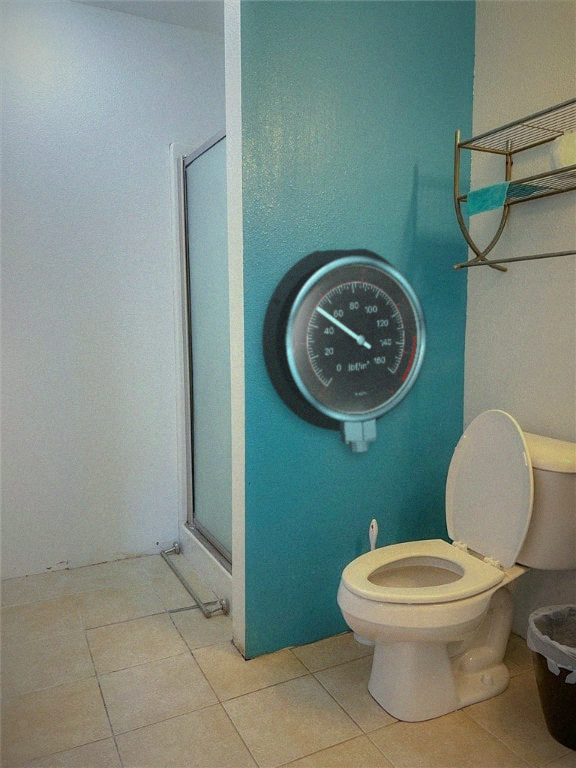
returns 50,psi
